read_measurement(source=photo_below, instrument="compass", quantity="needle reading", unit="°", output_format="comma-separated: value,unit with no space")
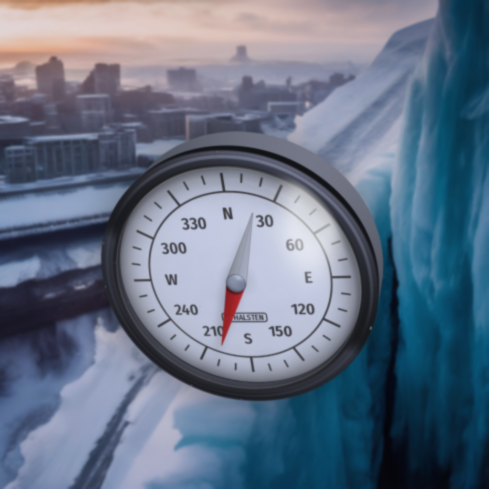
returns 200,°
